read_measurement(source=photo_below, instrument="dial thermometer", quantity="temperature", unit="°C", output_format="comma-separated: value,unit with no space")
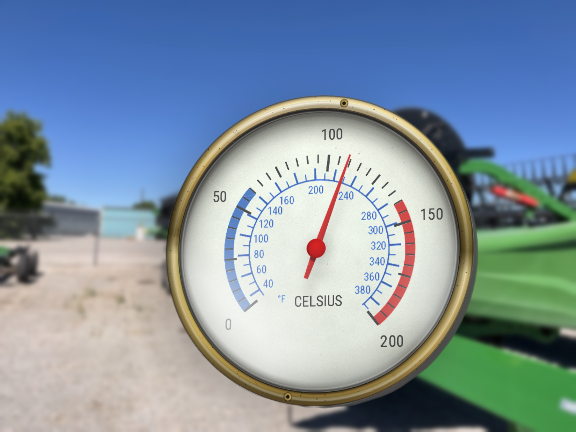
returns 110,°C
